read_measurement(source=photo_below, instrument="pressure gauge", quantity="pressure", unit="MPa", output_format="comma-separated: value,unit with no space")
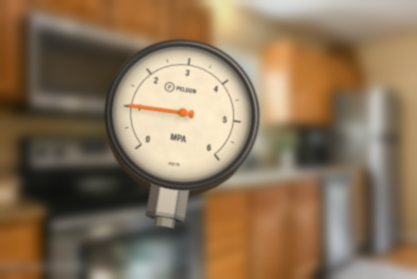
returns 1,MPa
